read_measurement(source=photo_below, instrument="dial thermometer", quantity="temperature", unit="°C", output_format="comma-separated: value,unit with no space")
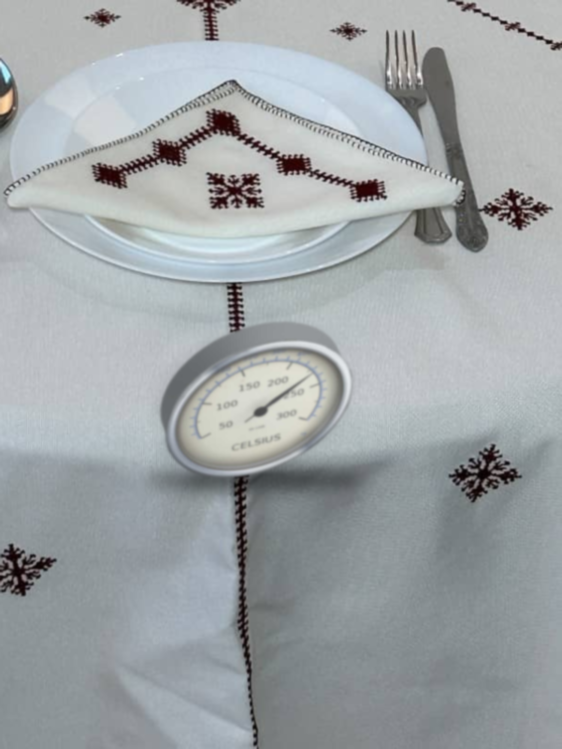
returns 225,°C
